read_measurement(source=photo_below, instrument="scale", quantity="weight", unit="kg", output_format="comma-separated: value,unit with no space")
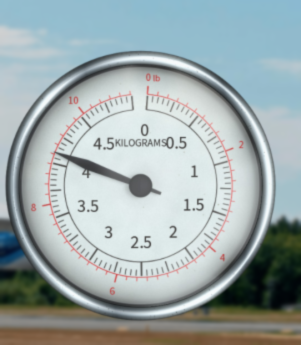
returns 4.1,kg
